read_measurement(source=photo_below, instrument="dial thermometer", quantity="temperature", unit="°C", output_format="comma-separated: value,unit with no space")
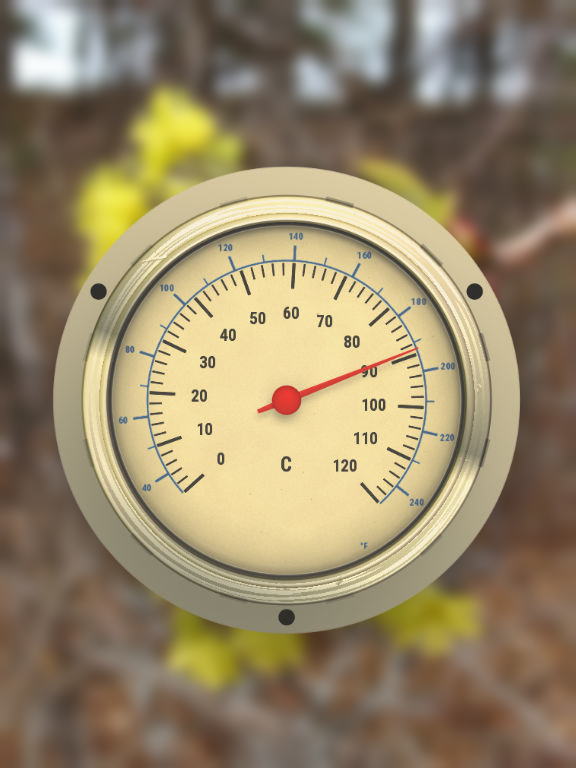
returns 89,°C
